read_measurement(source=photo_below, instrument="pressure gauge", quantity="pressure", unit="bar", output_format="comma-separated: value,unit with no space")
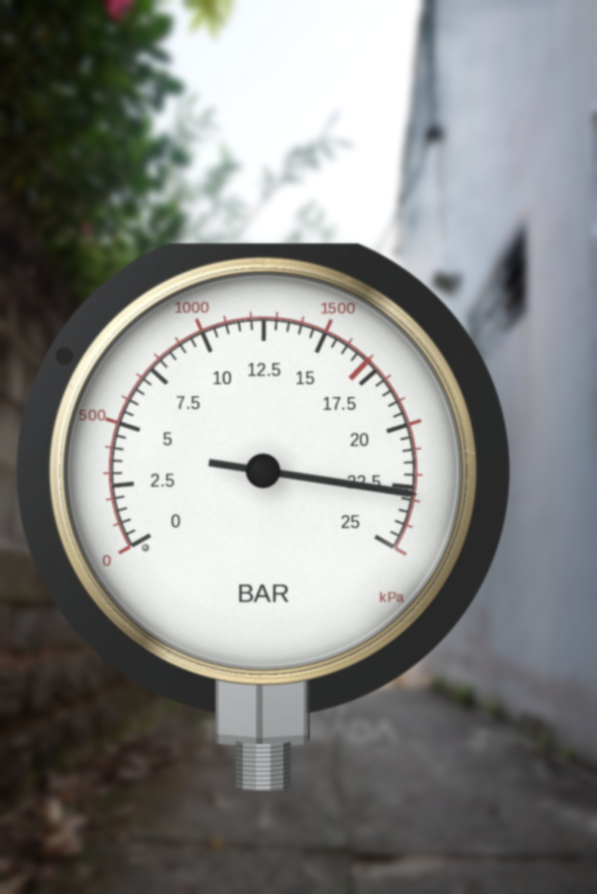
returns 22.75,bar
